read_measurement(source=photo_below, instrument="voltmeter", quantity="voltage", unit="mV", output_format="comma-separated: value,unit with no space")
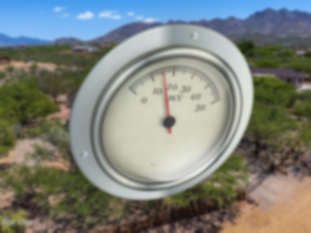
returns 15,mV
